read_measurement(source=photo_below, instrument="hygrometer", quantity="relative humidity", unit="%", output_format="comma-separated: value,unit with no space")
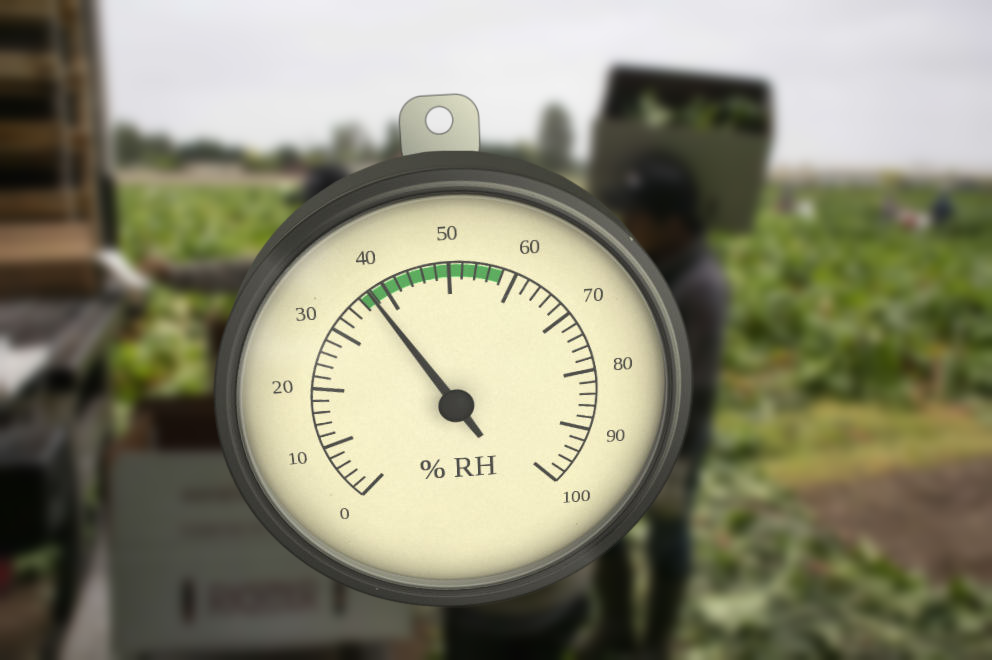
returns 38,%
